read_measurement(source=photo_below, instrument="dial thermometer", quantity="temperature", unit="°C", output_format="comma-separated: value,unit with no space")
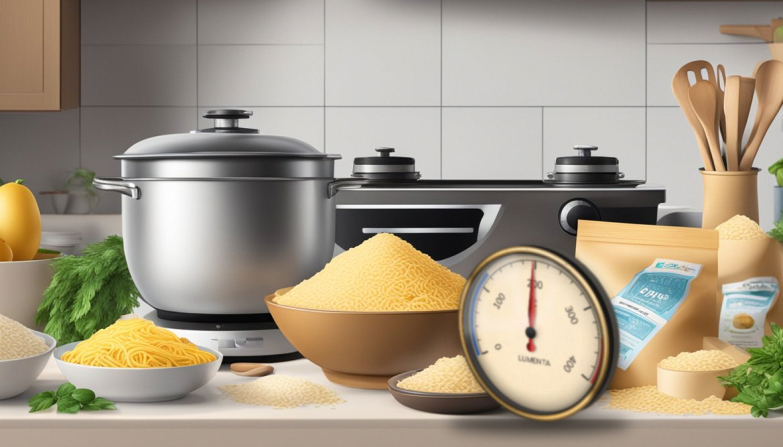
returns 200,°C
